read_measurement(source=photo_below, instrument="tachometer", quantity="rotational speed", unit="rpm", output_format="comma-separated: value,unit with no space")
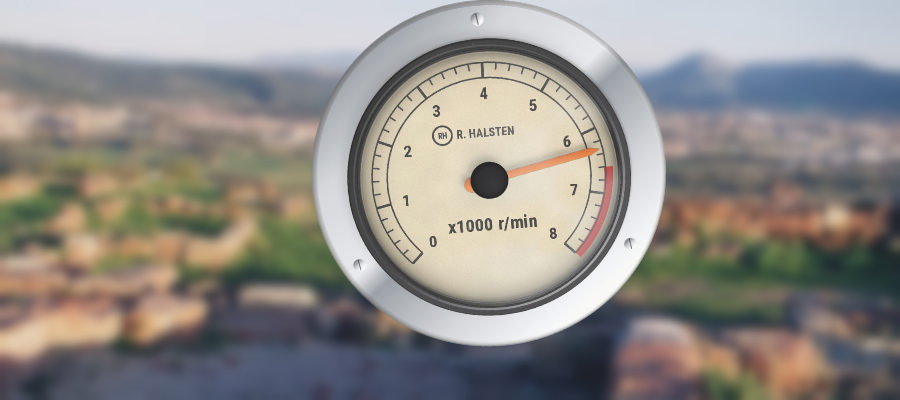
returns 6300,rpm
